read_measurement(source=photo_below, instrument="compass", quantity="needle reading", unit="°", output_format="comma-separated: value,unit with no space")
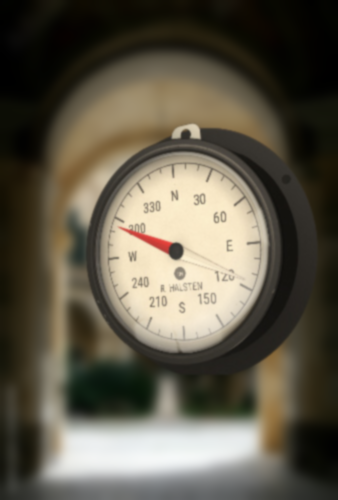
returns 295,°
